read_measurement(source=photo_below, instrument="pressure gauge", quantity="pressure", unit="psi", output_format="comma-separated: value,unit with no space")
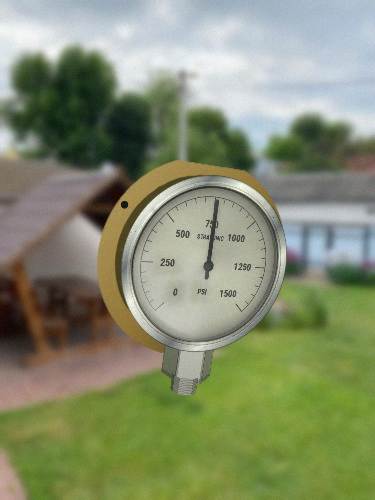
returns 750,psi
